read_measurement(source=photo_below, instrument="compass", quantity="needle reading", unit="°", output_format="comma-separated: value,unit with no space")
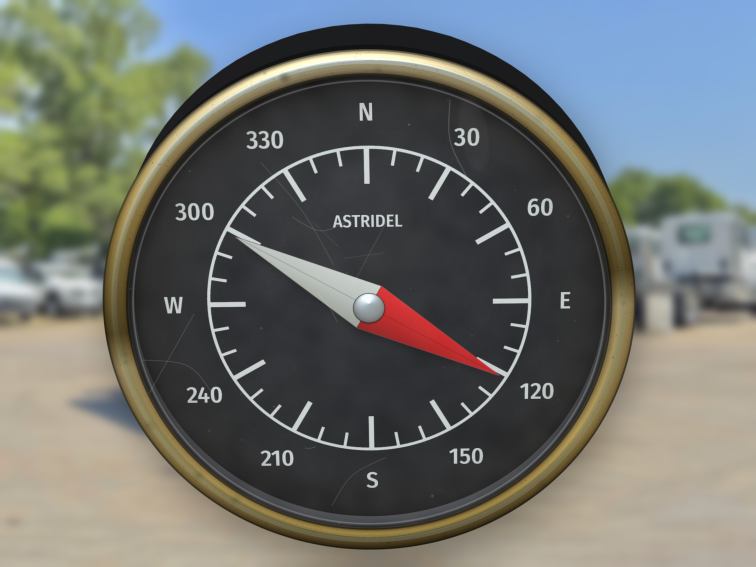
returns 120,°
